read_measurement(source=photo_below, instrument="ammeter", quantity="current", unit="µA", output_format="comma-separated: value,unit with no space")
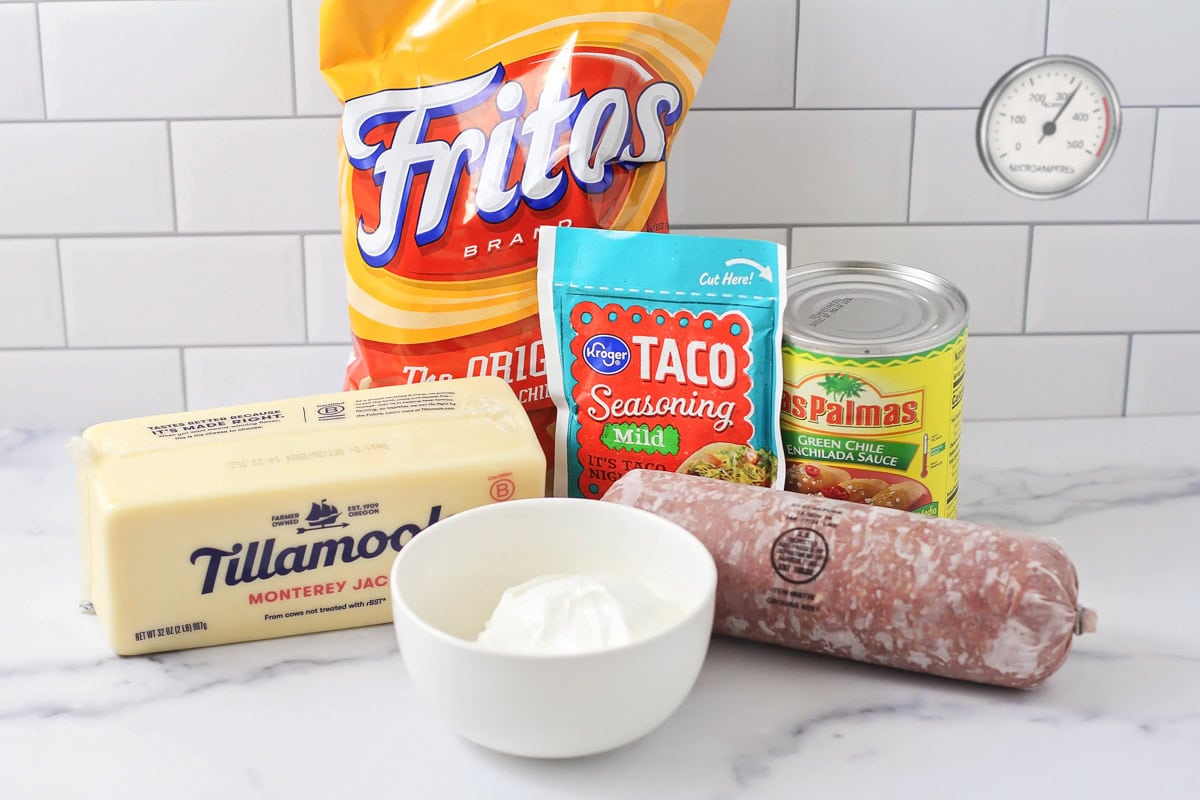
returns 320,µA
